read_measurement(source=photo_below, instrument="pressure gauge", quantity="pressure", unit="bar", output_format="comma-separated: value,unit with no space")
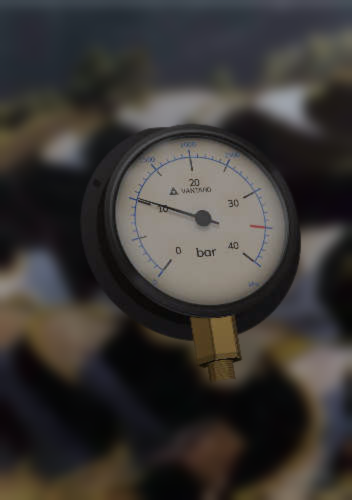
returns 10,bar
